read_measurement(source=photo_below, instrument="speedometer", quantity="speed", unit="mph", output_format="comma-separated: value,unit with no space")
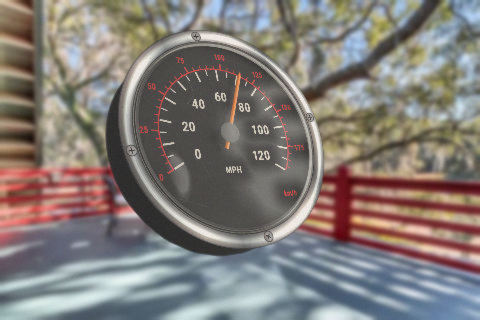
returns 70,mph
